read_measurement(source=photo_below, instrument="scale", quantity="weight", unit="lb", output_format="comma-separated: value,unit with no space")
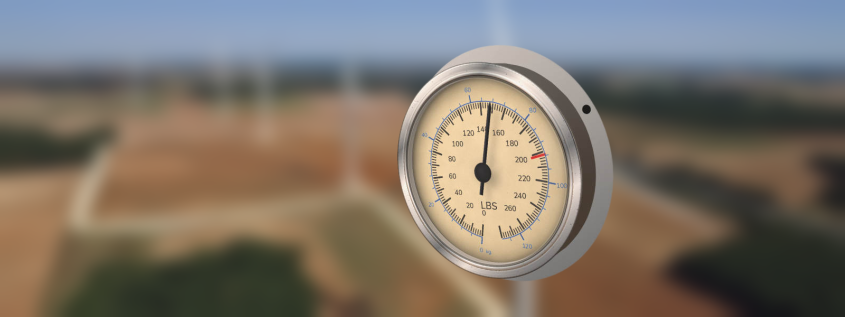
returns 150,lb
